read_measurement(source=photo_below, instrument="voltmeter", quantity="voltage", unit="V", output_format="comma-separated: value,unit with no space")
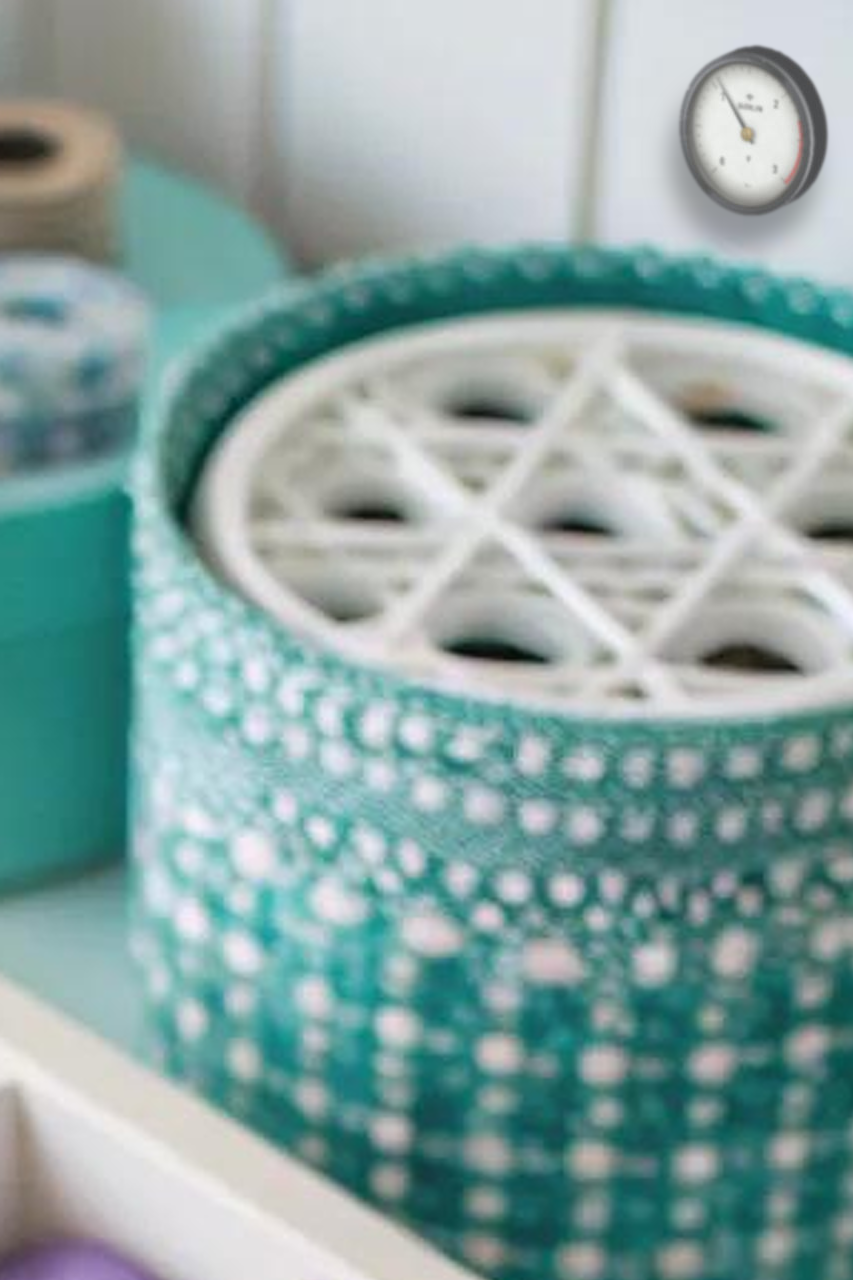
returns 1.1,V
